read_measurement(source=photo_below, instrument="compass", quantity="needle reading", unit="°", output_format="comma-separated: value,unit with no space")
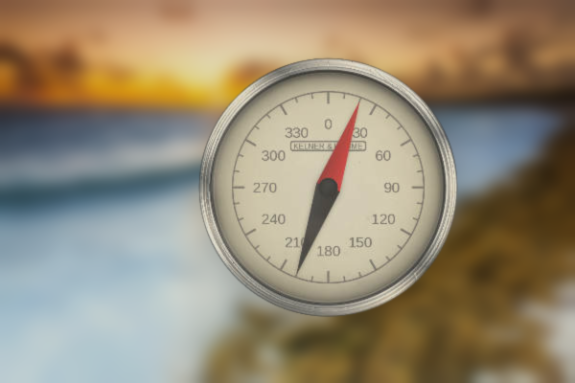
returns 20,°
